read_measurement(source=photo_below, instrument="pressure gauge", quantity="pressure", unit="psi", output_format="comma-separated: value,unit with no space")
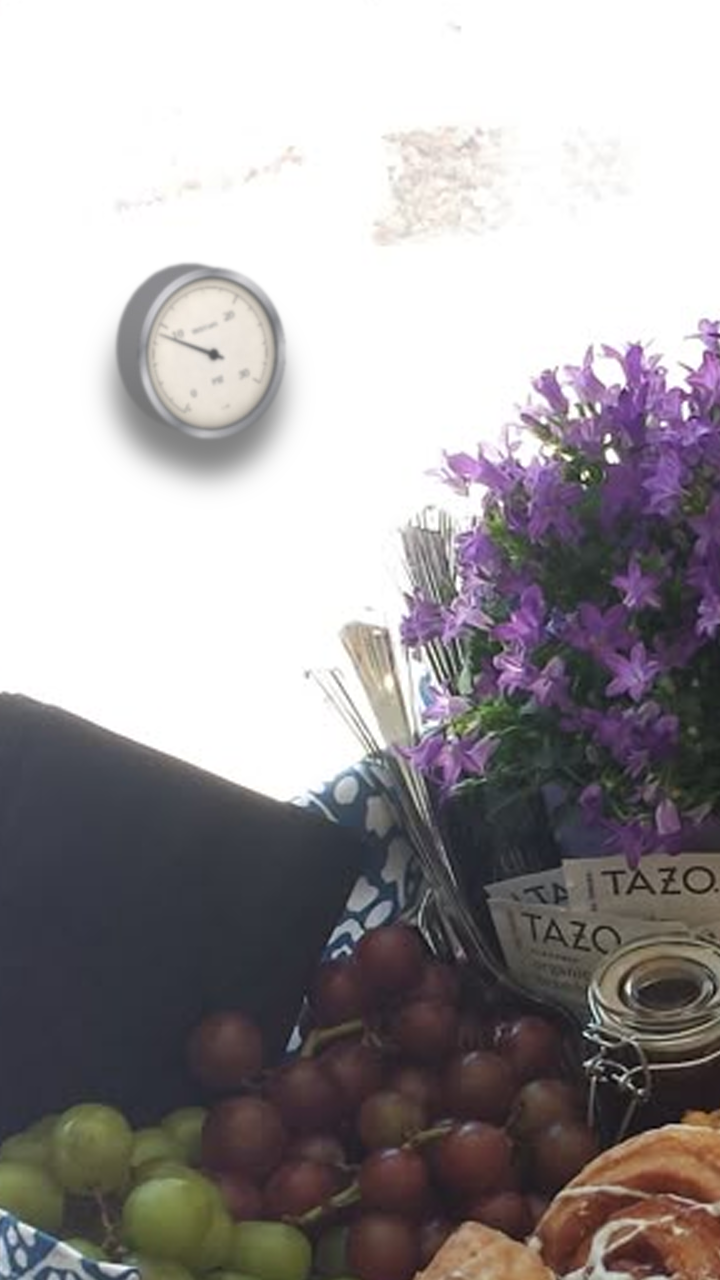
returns 9,psi
